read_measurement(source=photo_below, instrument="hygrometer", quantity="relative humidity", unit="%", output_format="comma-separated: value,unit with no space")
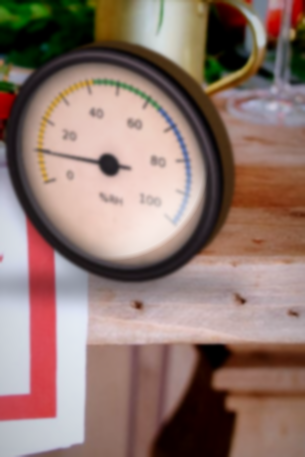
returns 10,%
